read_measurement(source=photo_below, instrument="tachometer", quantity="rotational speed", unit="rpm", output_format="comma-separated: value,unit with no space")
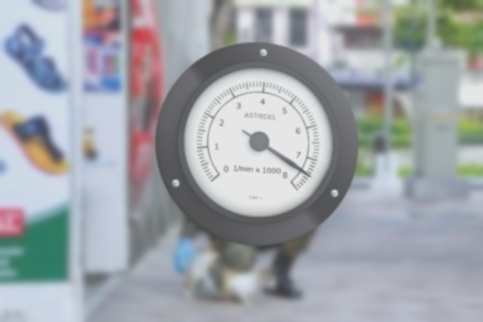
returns 7500,rpm
